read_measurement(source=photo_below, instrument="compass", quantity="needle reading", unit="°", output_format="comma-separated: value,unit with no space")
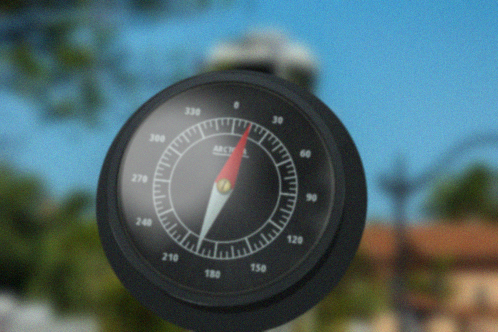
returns 15,°
